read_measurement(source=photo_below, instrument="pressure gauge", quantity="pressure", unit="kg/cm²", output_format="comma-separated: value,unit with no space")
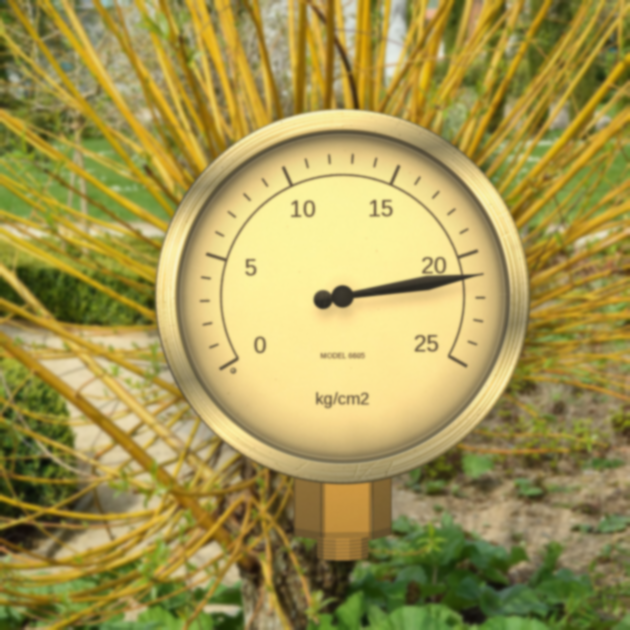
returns 21,kg/cm²
